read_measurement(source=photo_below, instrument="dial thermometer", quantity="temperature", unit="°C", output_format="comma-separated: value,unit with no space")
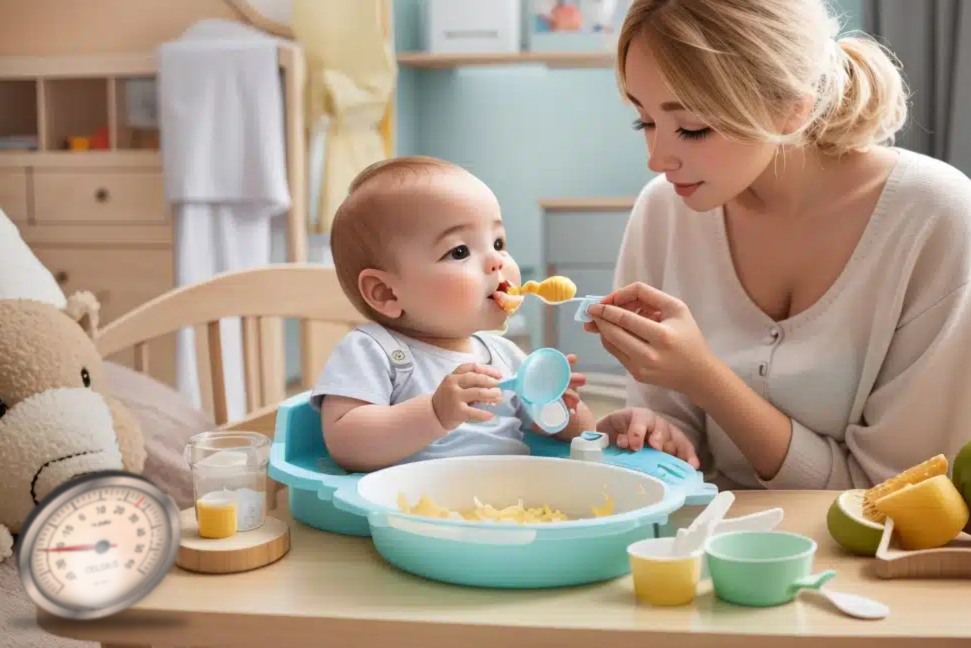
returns -20,°C
